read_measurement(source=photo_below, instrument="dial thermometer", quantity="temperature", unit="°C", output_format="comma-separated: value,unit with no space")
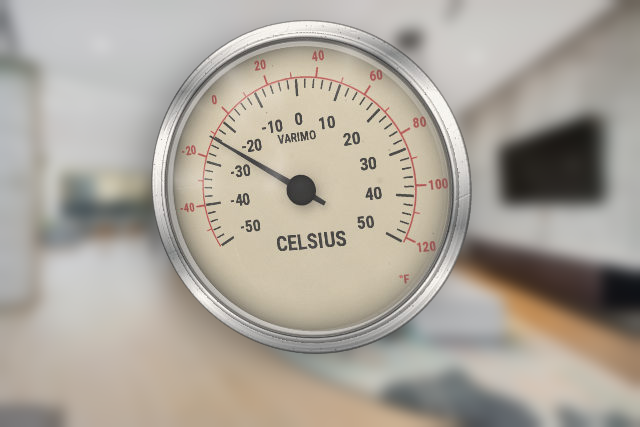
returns -24,°C
